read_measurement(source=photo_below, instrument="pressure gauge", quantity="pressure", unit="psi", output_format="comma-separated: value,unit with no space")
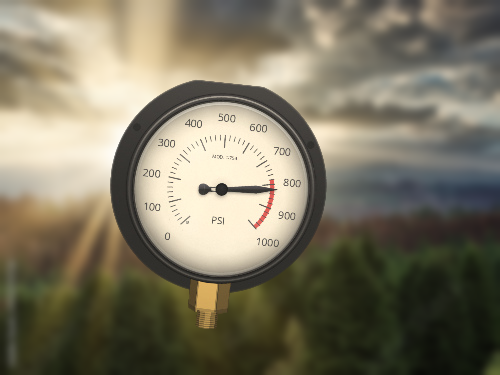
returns 820,psi
